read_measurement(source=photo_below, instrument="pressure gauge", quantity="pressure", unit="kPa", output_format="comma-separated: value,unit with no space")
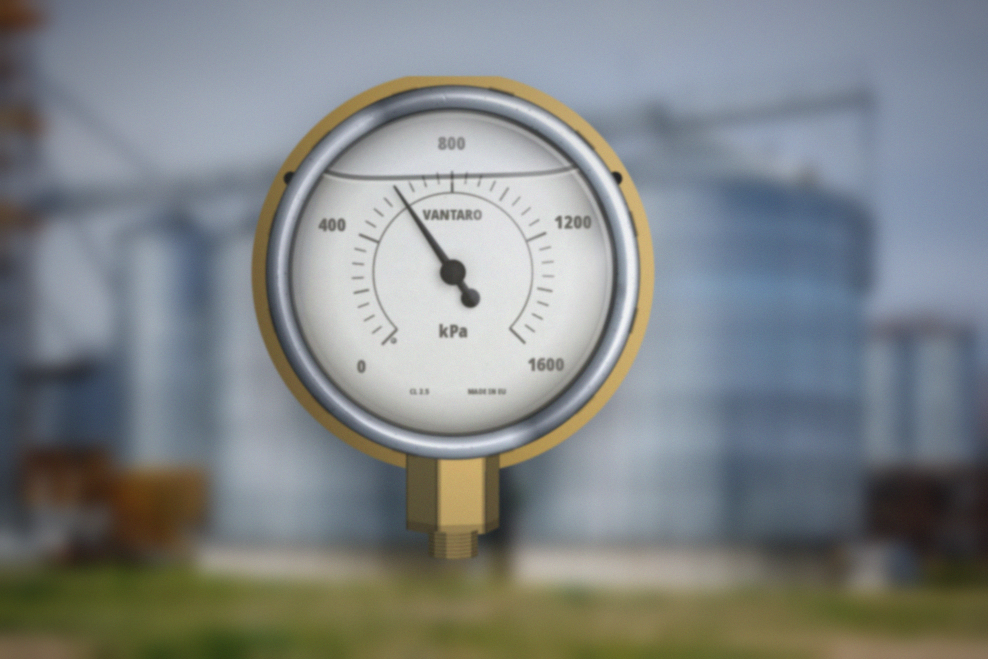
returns 600,kPa
